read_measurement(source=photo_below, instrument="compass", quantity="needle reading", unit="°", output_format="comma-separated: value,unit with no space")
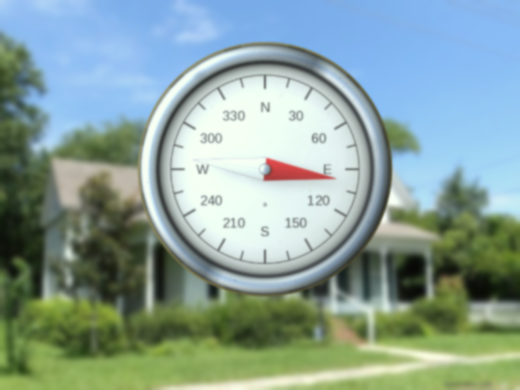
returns 97.5,°
